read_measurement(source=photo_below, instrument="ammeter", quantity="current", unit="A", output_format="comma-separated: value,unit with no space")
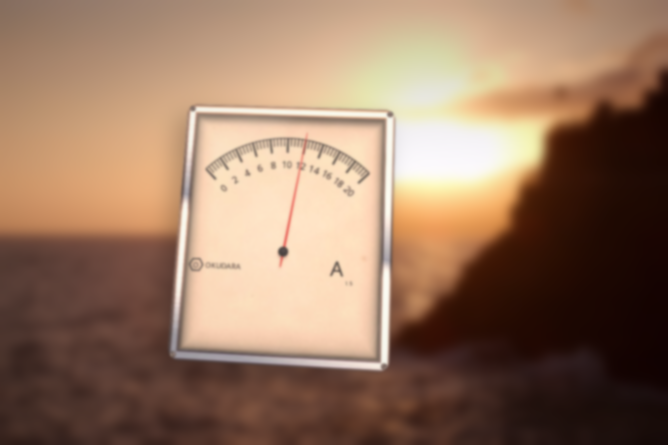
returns 12,A
